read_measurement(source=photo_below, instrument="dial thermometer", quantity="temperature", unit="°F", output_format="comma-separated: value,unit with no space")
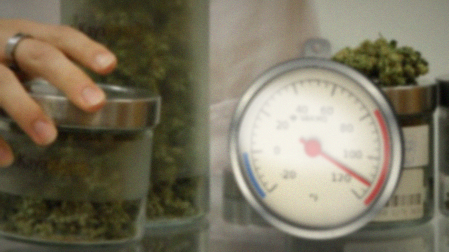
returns 112,°F
